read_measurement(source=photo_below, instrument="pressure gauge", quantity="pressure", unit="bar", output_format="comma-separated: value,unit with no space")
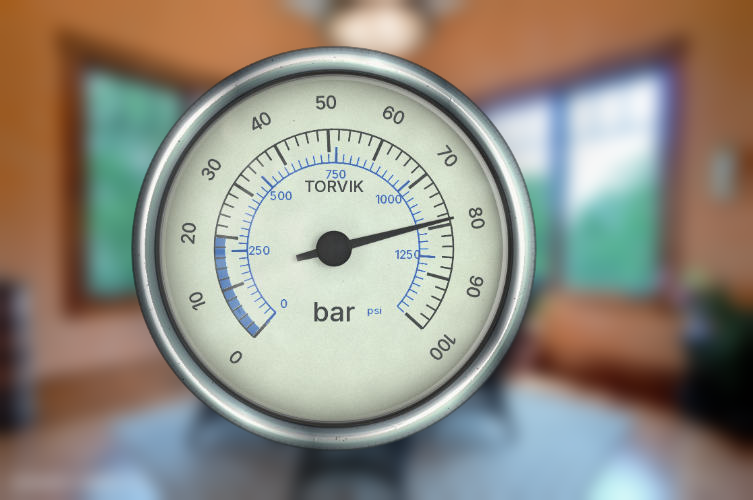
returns 79,bar
